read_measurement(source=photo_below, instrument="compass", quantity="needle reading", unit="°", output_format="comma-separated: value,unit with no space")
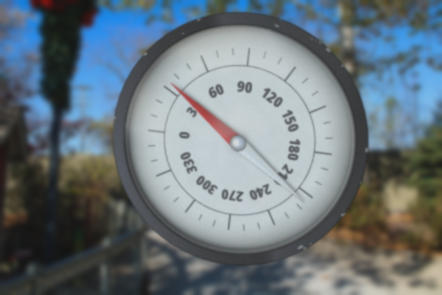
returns 35,°
